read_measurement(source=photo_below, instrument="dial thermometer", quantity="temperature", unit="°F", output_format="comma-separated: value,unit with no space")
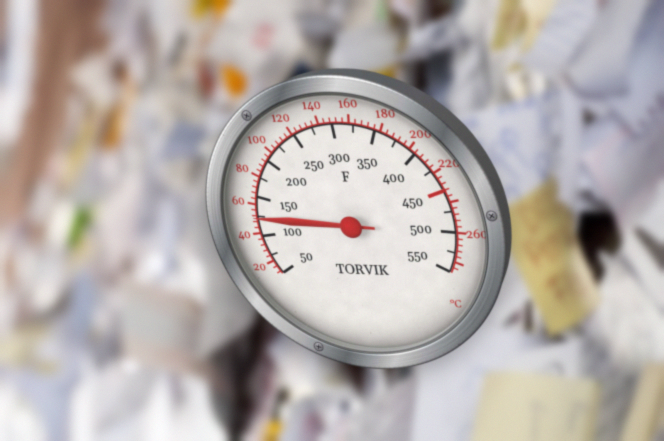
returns 125,°F
